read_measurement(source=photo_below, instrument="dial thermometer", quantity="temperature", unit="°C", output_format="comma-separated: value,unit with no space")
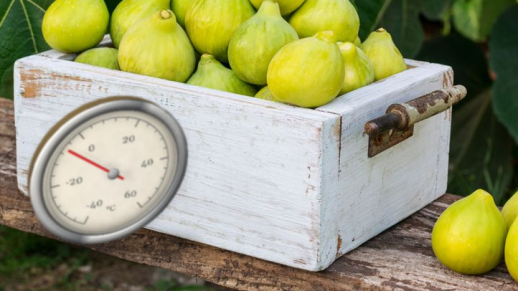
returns -6,°C
